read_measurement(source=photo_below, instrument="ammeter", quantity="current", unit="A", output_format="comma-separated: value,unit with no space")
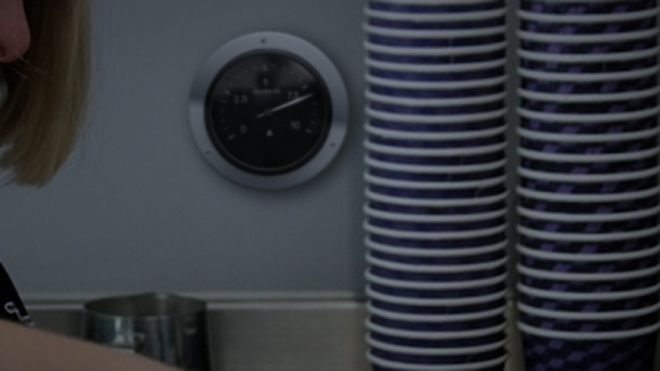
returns 8,A
